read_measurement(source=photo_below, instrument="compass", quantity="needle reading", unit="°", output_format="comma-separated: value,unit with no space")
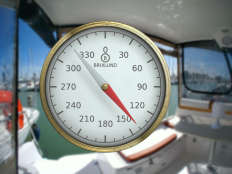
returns 140,°
